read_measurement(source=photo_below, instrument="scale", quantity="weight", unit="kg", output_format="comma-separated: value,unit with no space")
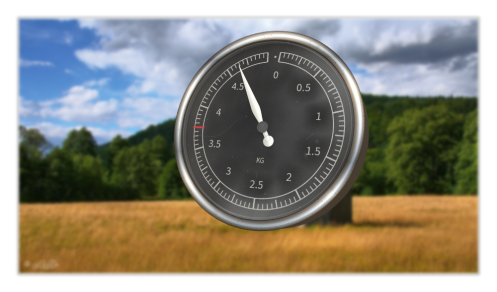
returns 4.65,kg
